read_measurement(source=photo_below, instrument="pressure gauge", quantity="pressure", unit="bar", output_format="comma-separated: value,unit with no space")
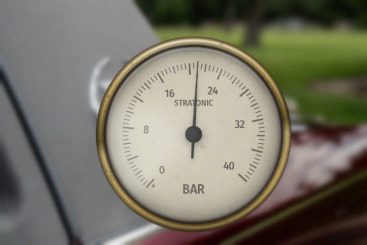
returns 21,bar
